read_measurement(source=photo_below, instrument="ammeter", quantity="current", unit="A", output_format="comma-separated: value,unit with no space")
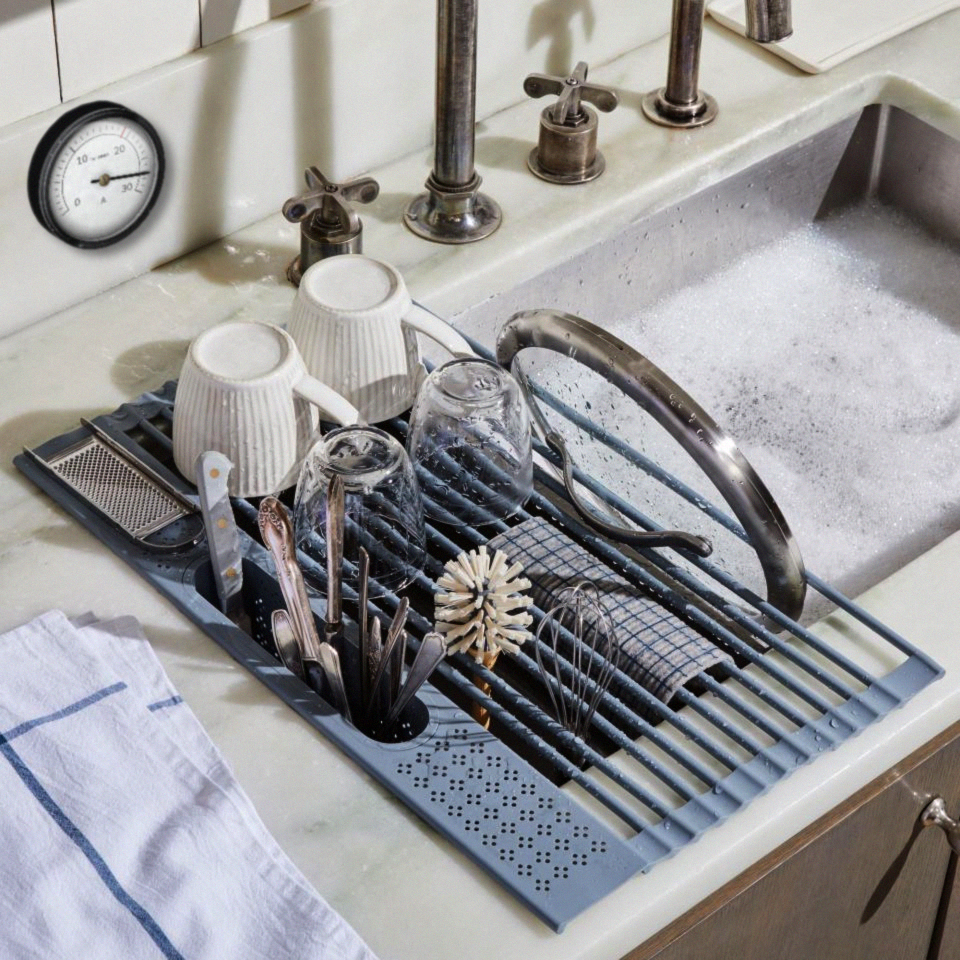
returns 27,A
